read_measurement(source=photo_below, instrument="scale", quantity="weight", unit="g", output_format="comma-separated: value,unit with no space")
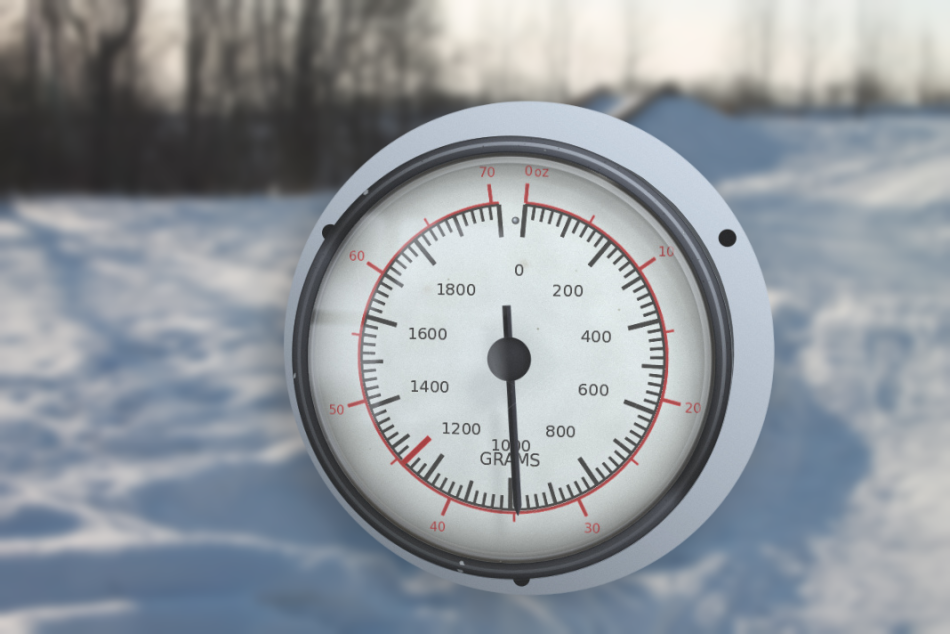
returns 980,g
